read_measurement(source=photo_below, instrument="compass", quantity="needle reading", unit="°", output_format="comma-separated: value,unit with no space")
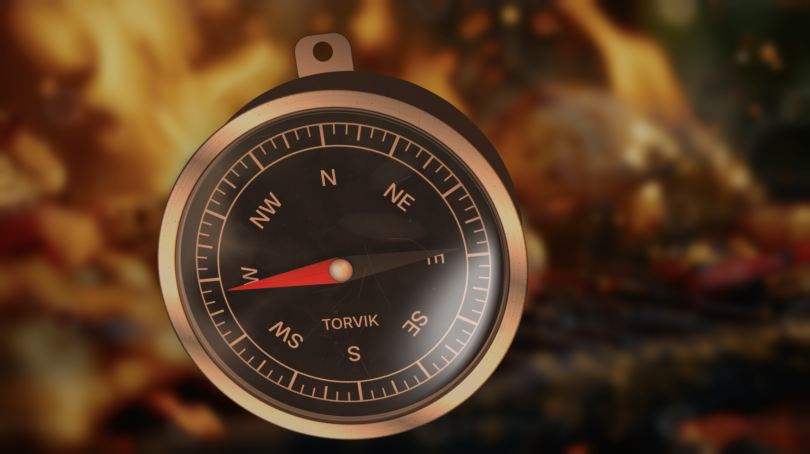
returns 265,°
